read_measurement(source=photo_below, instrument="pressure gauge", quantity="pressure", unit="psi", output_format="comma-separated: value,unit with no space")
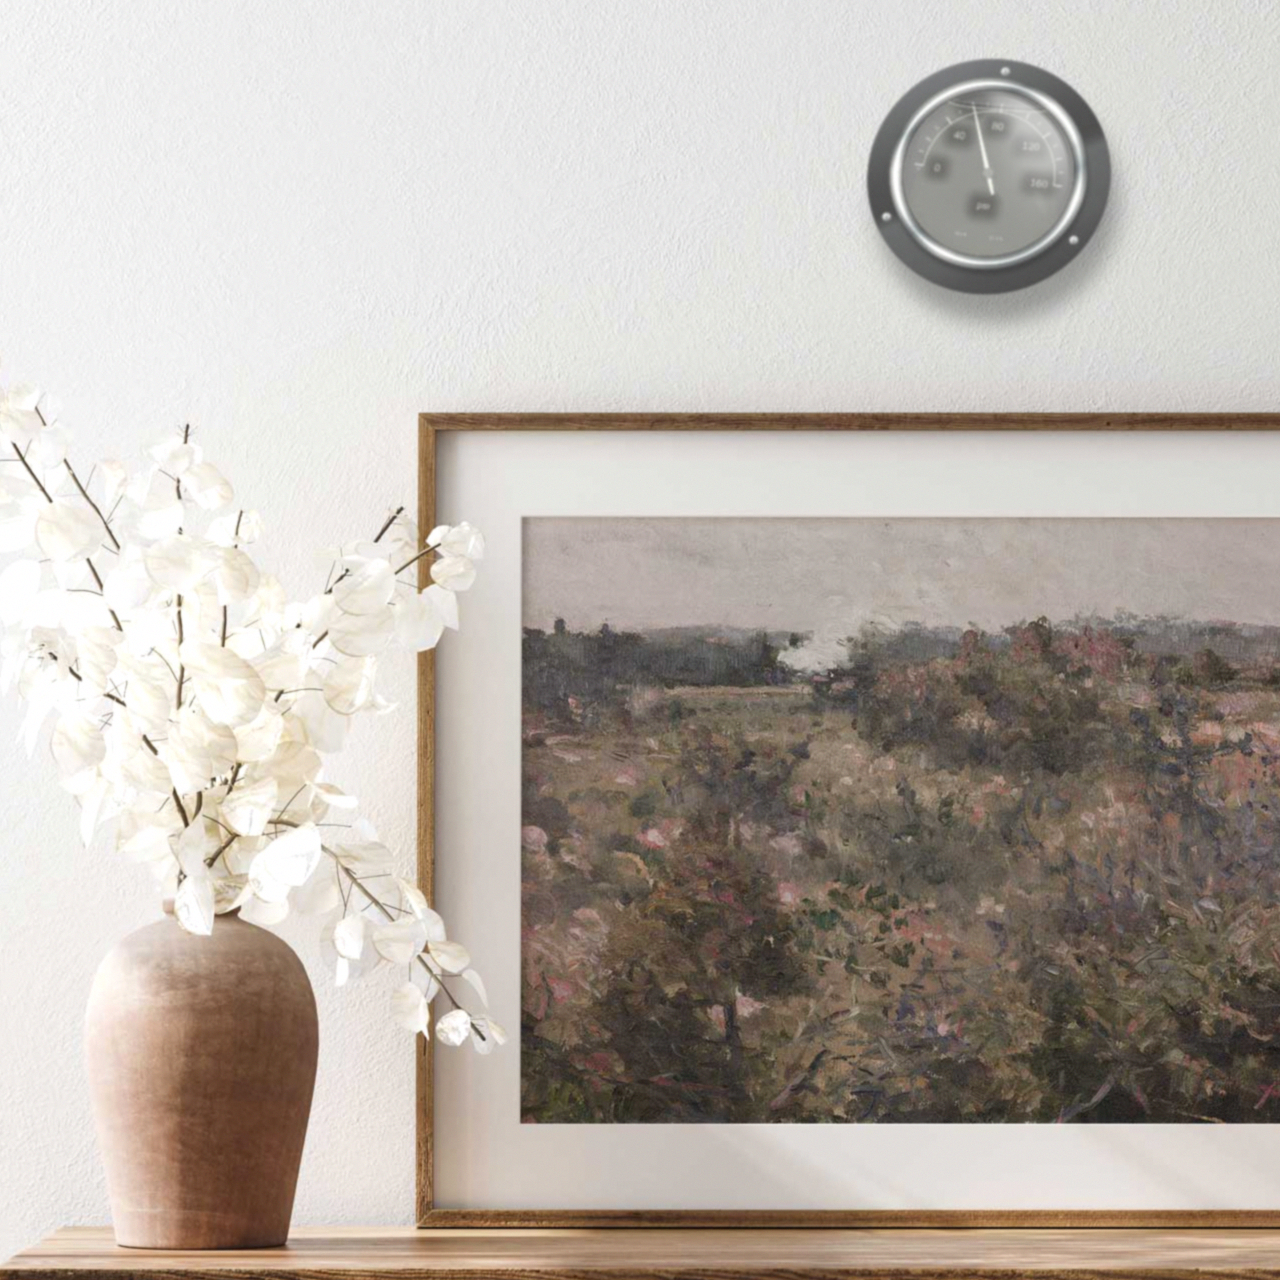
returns 60,psi
